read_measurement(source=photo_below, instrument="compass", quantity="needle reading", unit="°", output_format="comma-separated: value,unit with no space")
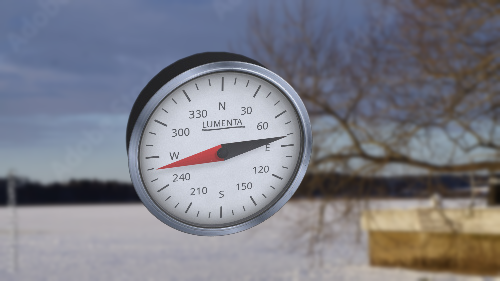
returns 260,°
